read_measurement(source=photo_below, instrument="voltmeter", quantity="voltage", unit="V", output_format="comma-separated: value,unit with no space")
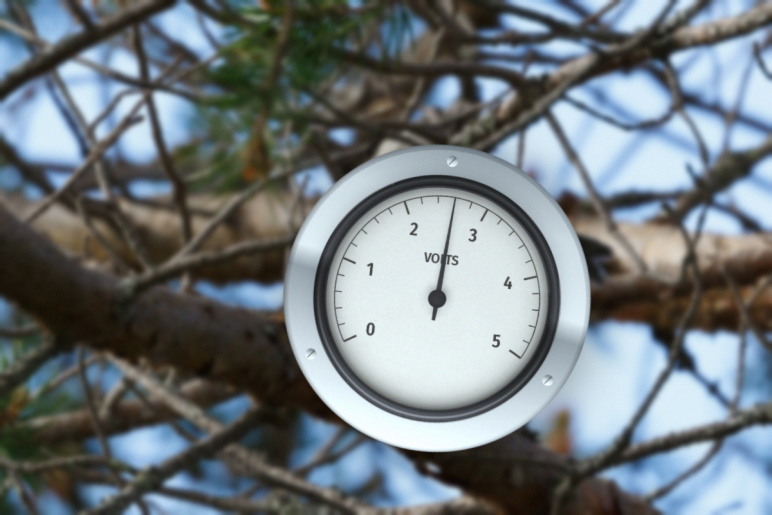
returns 2.6,V
